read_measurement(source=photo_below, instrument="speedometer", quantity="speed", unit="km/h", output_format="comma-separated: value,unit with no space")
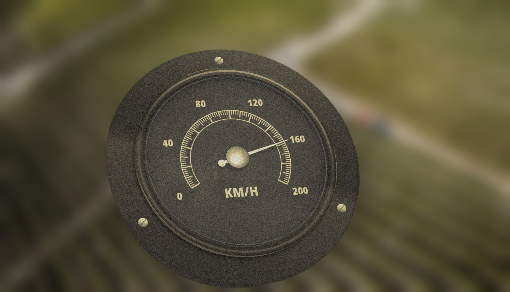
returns 160,km/h
